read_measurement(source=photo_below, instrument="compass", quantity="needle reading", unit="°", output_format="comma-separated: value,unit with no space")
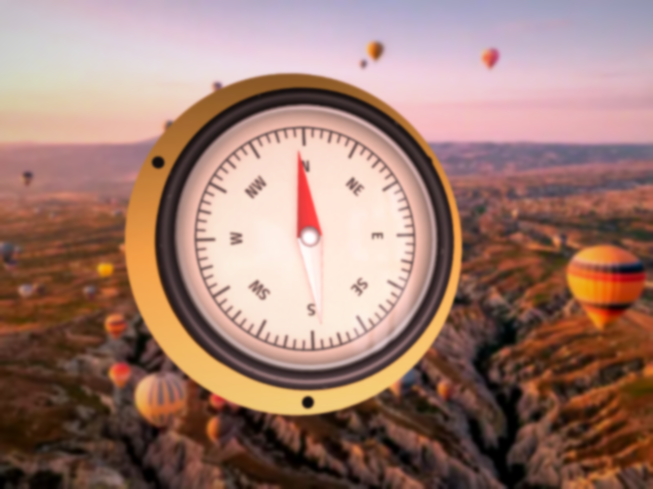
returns 355,°
